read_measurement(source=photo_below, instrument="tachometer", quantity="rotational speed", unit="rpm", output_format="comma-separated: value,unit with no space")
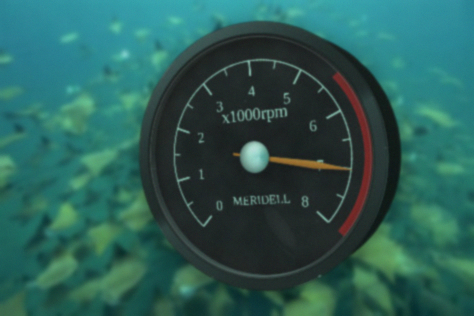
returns 7000,rpm
